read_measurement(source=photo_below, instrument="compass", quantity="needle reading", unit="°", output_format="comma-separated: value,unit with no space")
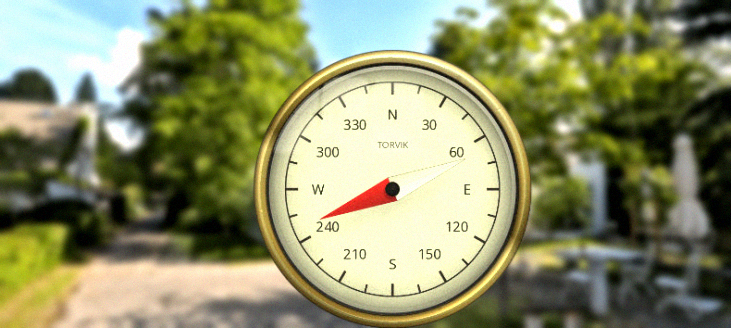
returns 247.5,°
